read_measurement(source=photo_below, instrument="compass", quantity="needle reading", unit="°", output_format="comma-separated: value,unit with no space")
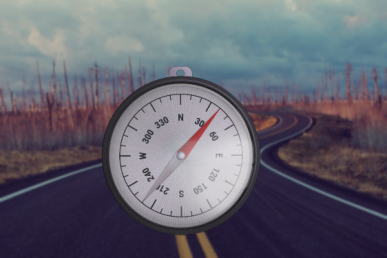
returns 40,°
